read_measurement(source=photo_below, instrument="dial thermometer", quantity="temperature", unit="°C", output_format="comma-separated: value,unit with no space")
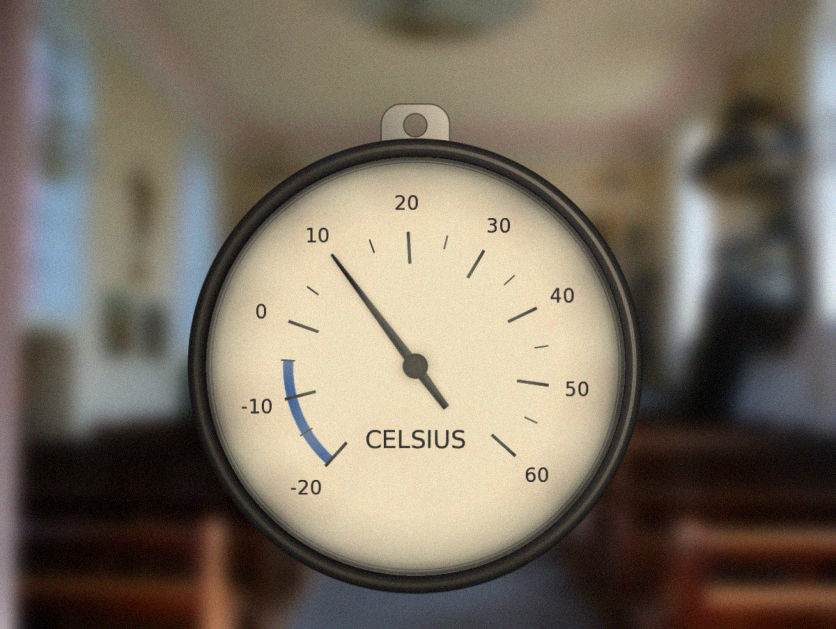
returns 10,°C
